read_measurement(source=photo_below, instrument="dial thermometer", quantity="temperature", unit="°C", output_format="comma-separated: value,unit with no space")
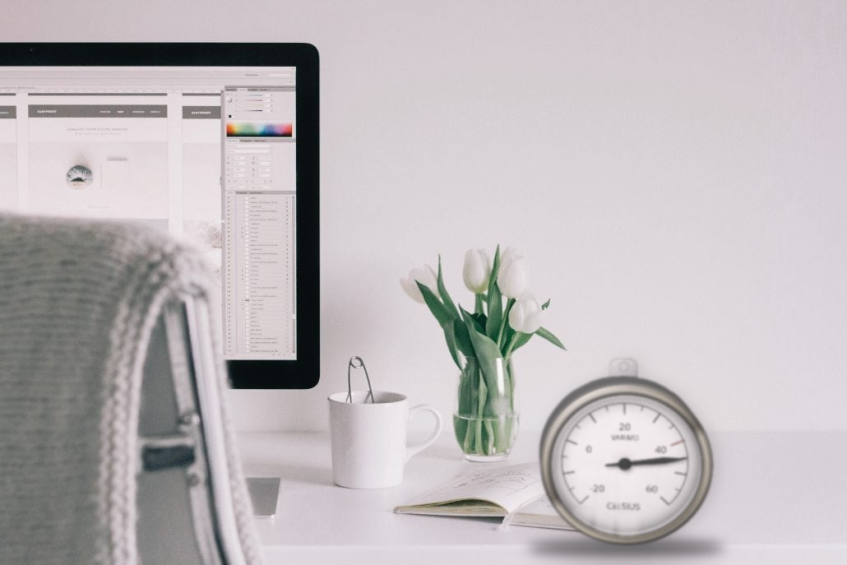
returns 45,°C
